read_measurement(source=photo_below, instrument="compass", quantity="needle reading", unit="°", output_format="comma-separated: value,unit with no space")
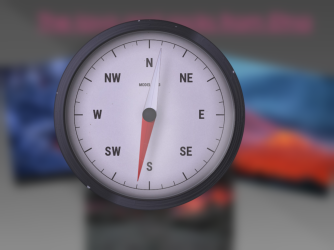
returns 190,°
